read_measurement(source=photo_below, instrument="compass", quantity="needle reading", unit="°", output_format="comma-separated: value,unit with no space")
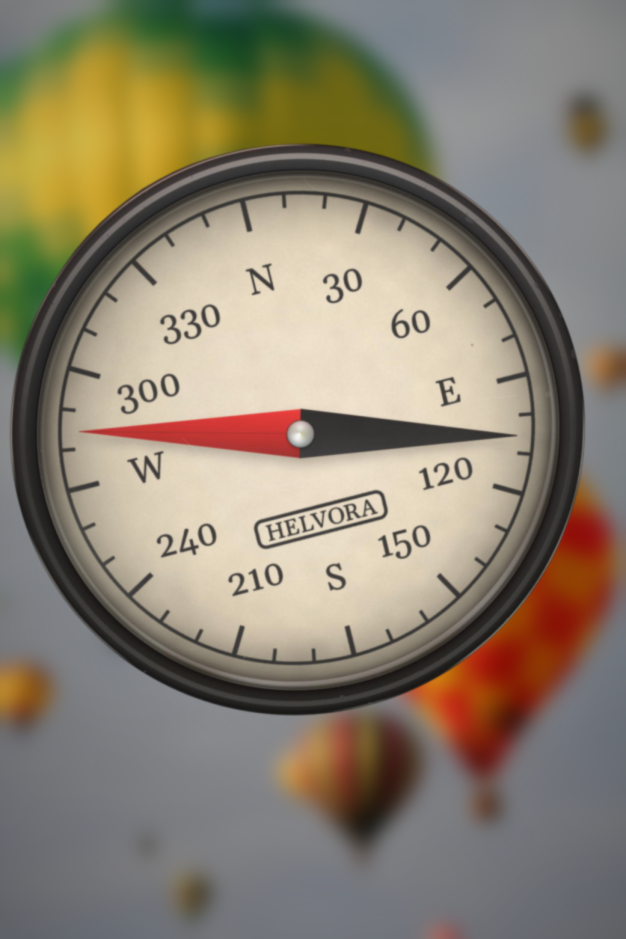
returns 285,°
